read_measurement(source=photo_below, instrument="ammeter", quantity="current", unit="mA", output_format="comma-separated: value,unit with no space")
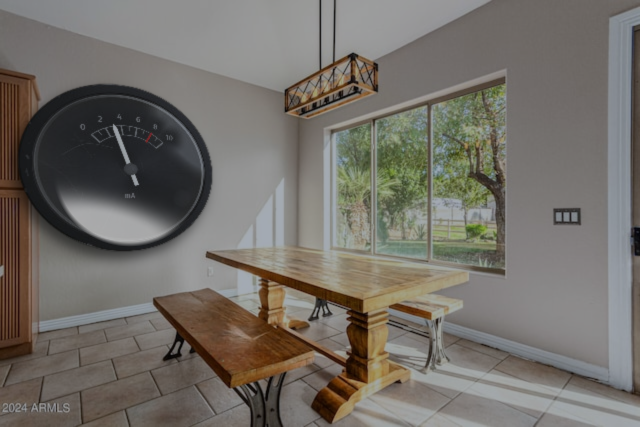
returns 3,mA
